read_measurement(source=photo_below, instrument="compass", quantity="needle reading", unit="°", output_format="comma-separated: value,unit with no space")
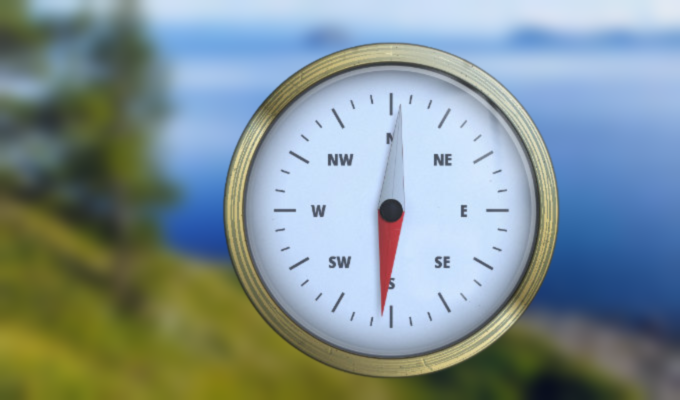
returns 185,°
